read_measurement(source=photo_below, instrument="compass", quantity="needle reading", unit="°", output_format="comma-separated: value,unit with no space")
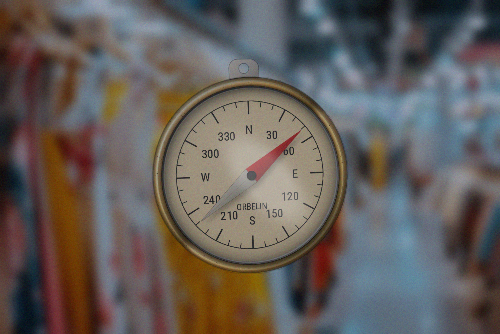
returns 50,°
